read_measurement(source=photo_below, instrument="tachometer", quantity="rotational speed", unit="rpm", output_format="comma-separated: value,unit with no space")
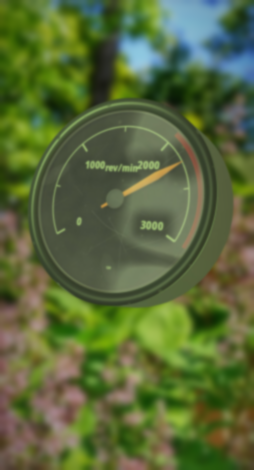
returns 2250,rpm
